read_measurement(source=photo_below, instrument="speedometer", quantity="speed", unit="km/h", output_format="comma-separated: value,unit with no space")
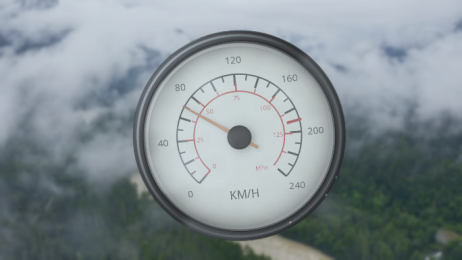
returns 70,km/h
